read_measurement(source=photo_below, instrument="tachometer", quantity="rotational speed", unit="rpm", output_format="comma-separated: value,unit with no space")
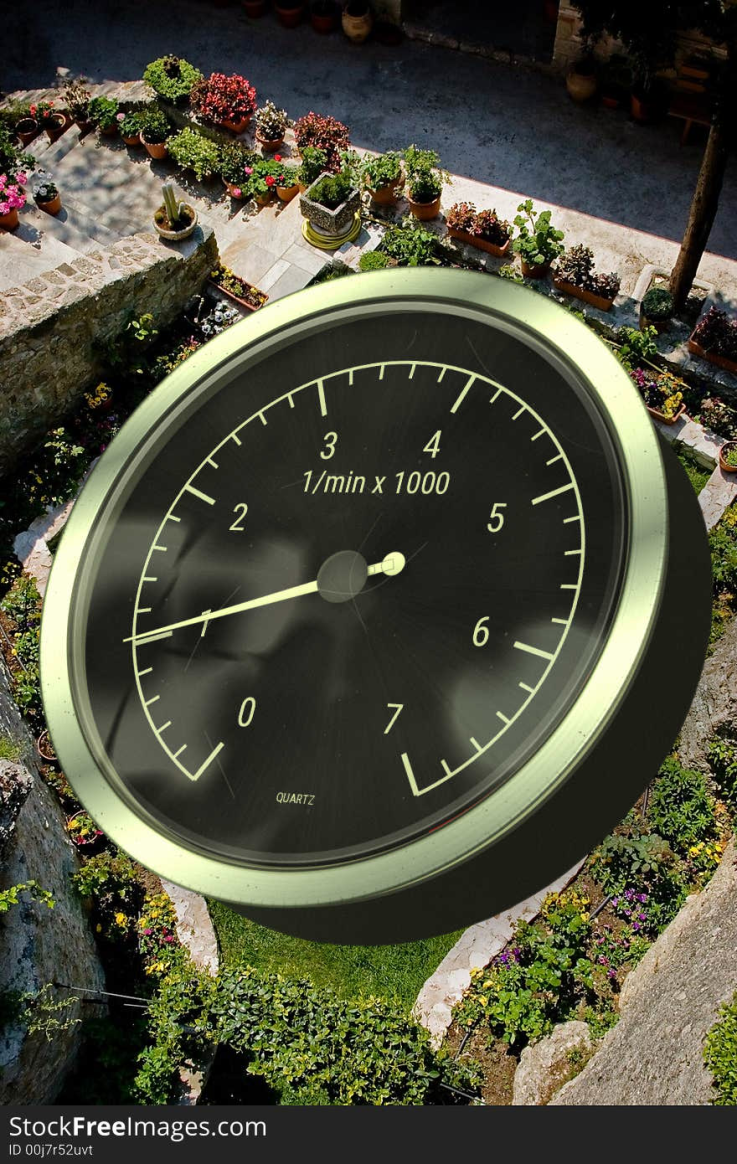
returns 1000,rpm
